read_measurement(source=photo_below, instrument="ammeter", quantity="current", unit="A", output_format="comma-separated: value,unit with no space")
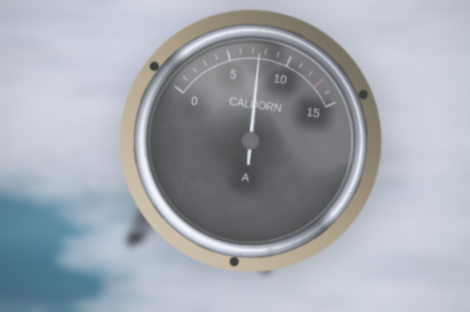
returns 7.5,A
